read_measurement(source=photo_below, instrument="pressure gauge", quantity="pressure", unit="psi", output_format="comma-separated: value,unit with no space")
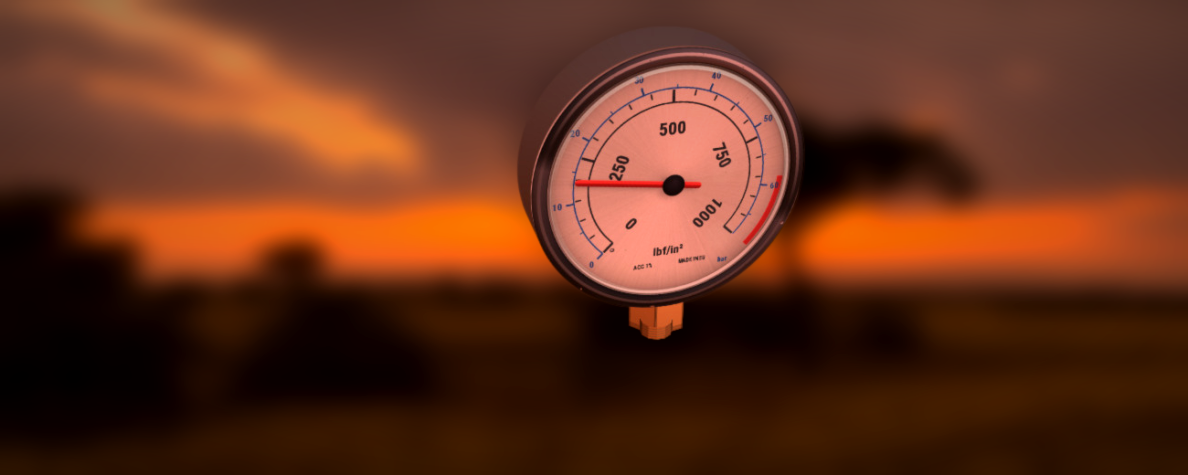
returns 200,psi
